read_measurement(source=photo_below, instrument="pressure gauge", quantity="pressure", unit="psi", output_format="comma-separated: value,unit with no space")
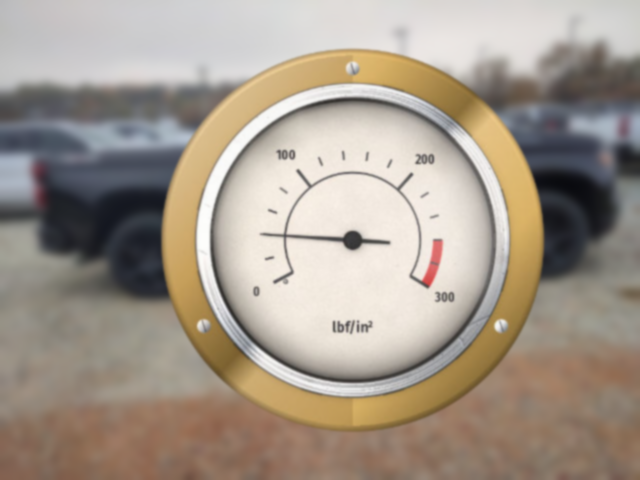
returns 40,psi
